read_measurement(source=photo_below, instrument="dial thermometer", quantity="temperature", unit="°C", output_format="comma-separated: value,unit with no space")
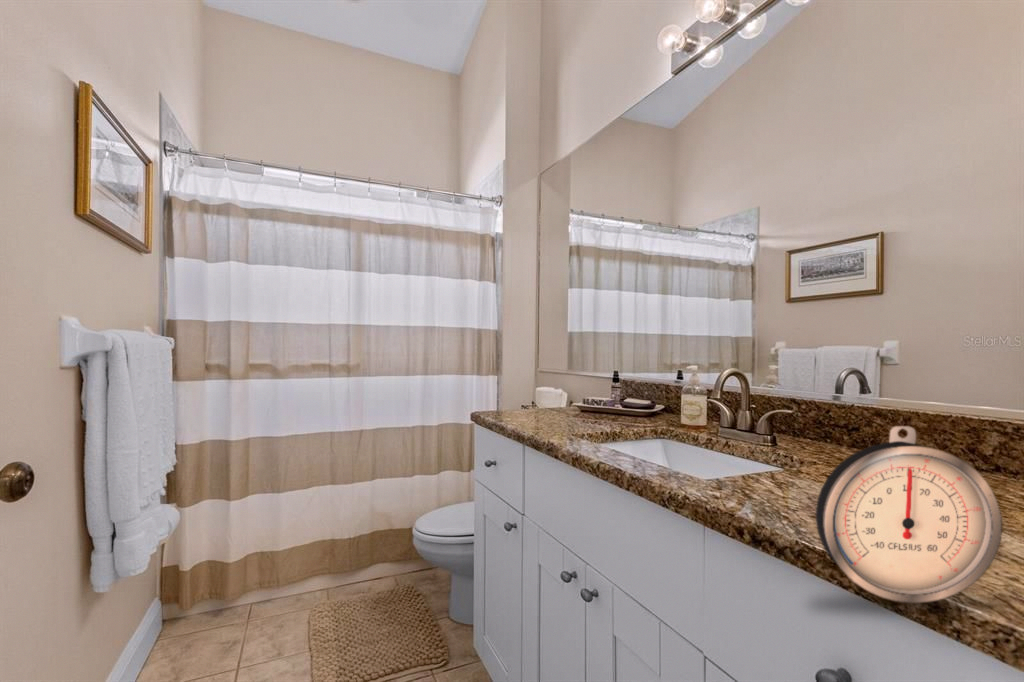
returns 10,°C
